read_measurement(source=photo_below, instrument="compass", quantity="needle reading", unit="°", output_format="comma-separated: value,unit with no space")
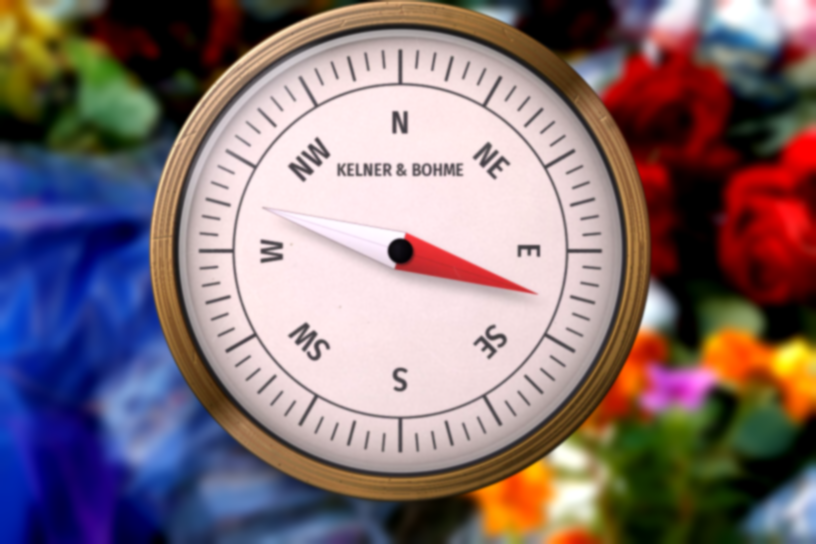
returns 107.5,°
